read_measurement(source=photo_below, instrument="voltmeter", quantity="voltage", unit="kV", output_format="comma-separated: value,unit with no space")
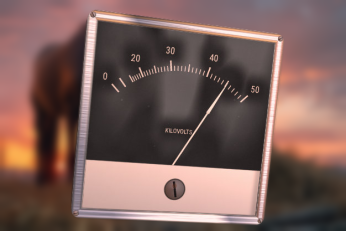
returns 45,kV
